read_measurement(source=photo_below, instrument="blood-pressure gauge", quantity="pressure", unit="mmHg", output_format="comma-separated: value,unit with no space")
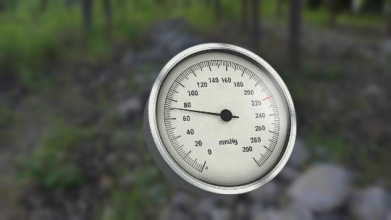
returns 70,mmHg
